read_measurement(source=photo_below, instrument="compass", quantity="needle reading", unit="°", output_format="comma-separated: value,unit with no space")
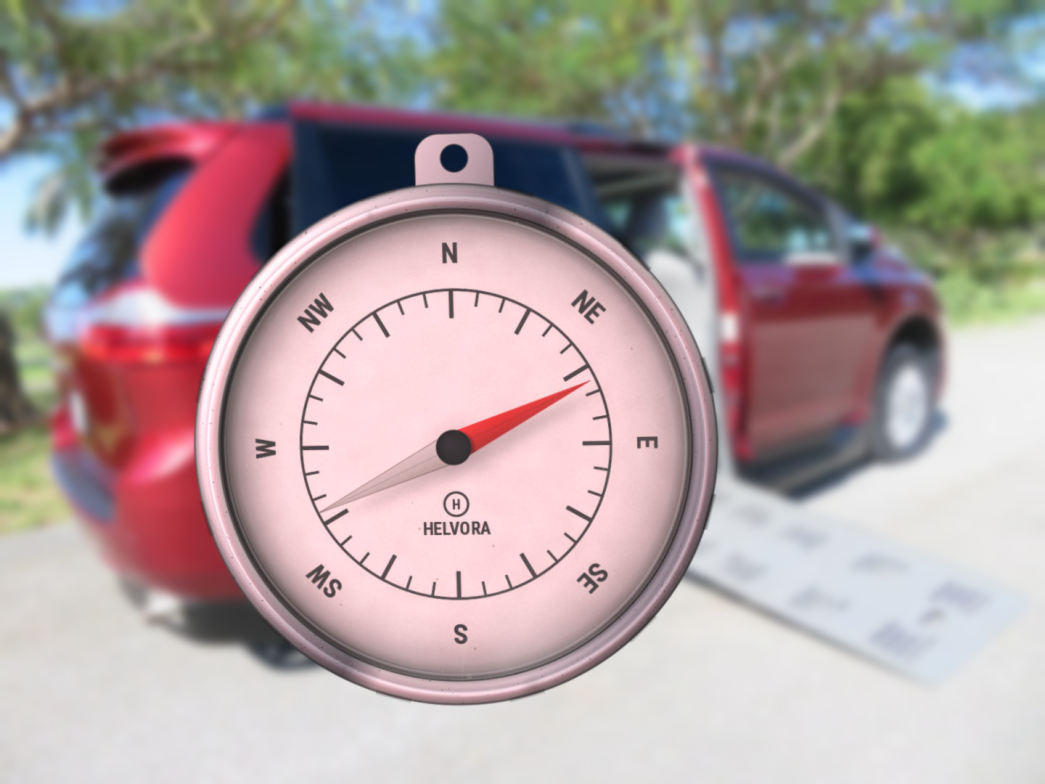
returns 65,°
